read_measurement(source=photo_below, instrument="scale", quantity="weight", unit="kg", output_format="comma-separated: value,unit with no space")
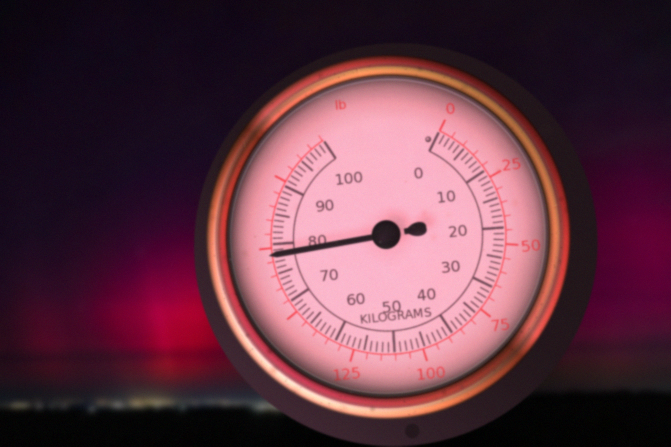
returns 78,kg
